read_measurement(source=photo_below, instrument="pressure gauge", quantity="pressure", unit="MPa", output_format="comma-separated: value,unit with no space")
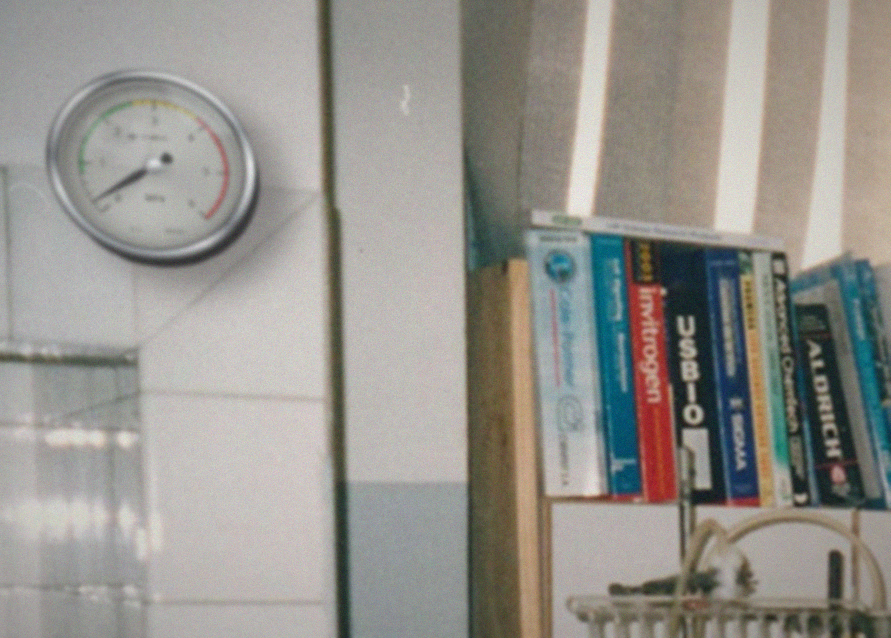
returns 0.2,MPa
